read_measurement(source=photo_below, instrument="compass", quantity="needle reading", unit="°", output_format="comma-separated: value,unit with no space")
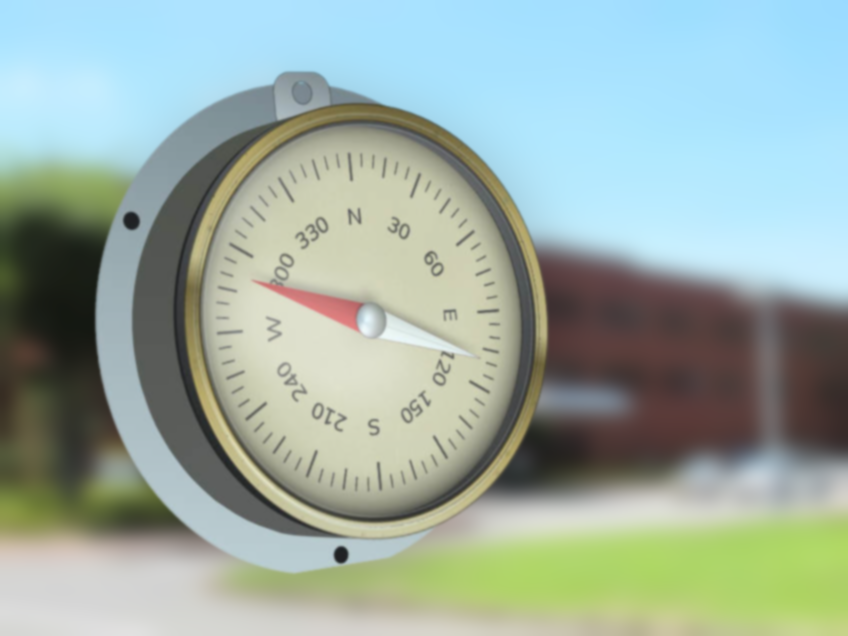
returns 290,°
